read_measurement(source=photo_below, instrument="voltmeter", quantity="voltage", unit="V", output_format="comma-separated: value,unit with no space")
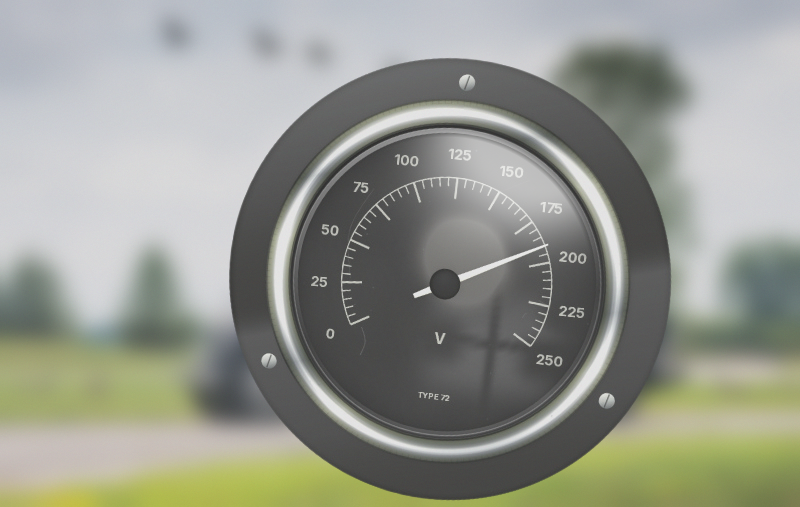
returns 190,V
